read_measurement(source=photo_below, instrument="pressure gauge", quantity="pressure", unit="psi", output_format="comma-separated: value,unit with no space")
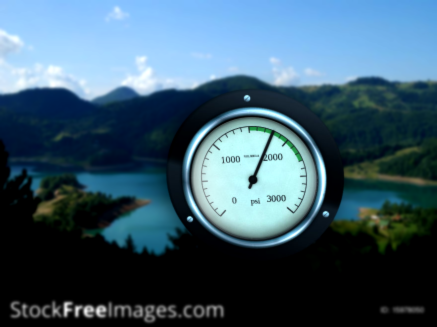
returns 1800,psi
